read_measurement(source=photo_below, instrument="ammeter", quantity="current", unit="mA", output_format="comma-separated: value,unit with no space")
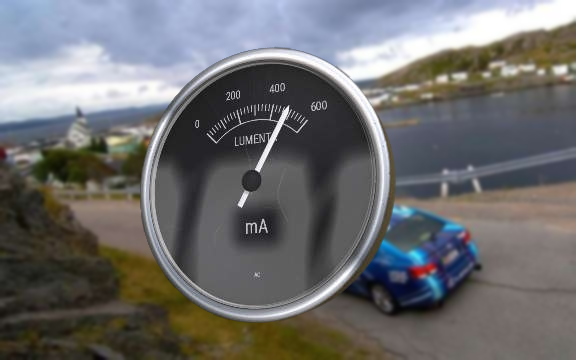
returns 500,mA
